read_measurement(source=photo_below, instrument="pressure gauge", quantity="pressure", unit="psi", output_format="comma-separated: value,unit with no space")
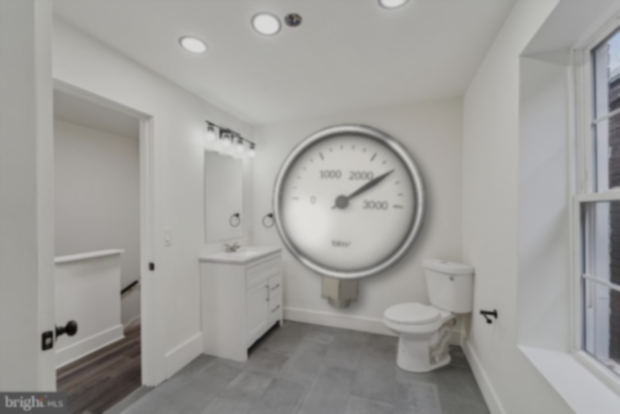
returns 2400,psi
